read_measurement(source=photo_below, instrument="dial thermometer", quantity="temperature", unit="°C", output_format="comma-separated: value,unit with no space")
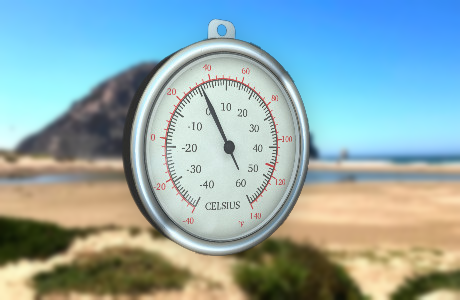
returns 0,°C
